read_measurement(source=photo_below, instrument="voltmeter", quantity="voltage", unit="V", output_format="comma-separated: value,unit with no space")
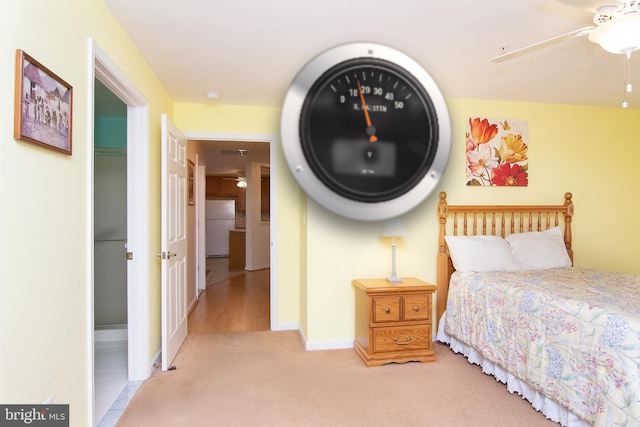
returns 15,V
